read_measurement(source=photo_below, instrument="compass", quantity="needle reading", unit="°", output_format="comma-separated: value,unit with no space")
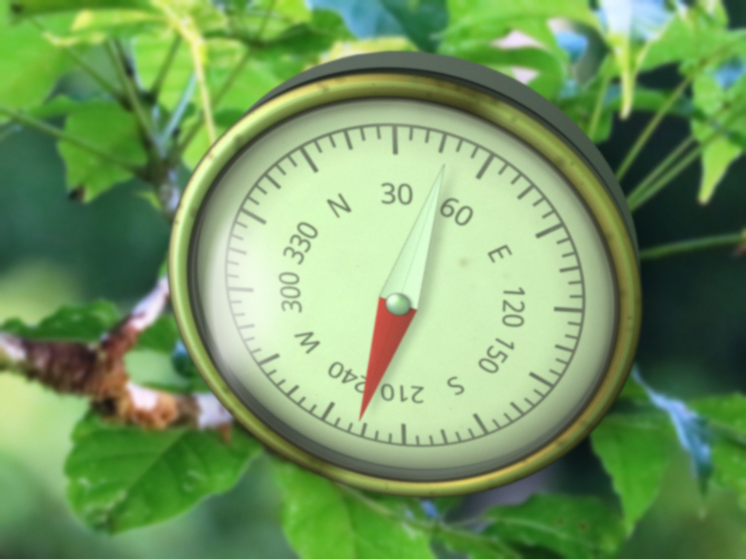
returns 227.5,°
